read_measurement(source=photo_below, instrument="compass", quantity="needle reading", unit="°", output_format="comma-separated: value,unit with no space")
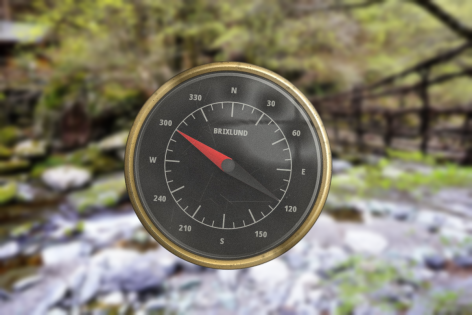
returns 300,°
